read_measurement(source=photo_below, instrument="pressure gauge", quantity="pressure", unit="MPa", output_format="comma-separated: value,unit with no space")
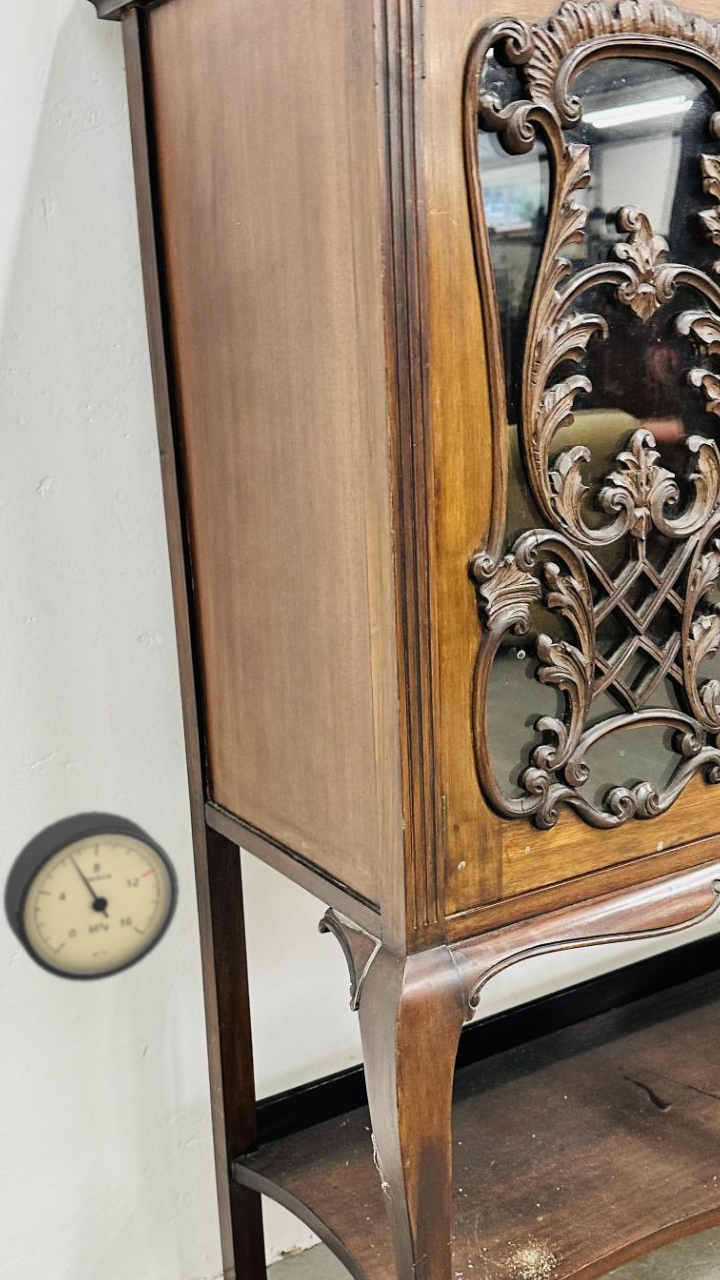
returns 6.5,MPa
